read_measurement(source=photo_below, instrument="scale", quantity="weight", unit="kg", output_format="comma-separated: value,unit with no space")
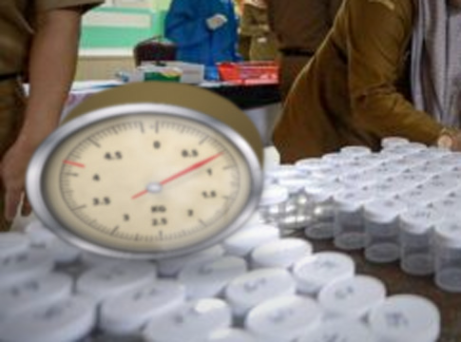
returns 0.75,kg
